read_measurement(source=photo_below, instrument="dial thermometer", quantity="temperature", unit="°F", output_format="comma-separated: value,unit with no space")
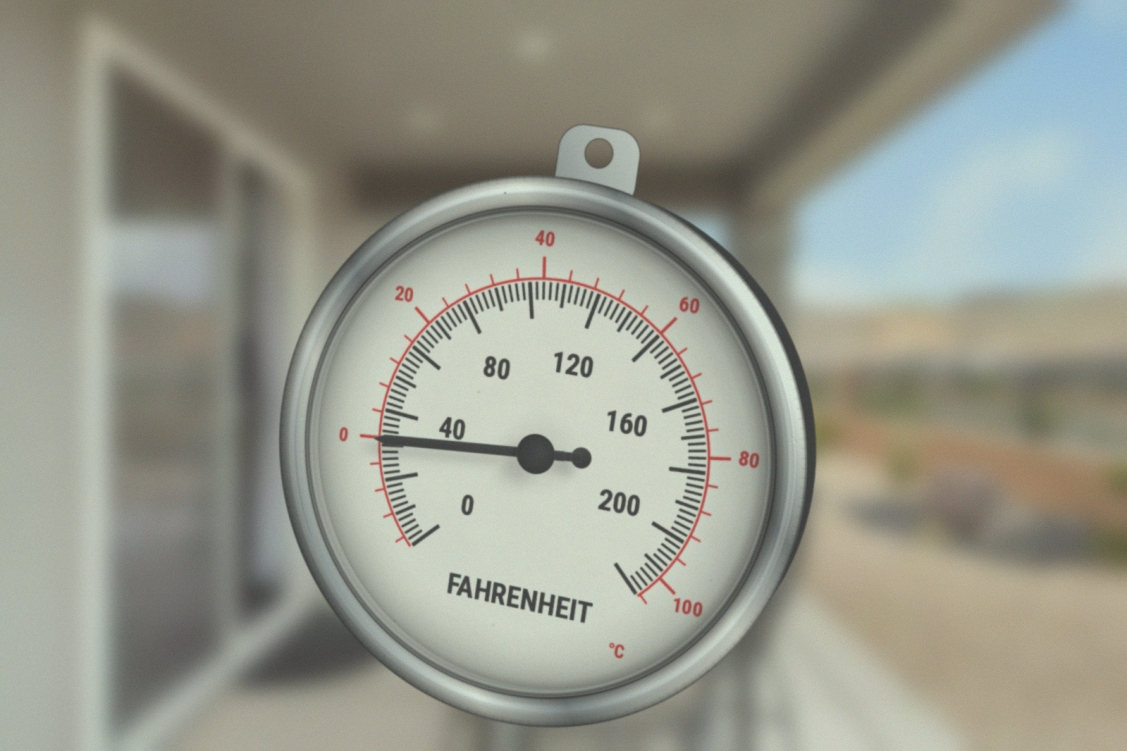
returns 32,°F
